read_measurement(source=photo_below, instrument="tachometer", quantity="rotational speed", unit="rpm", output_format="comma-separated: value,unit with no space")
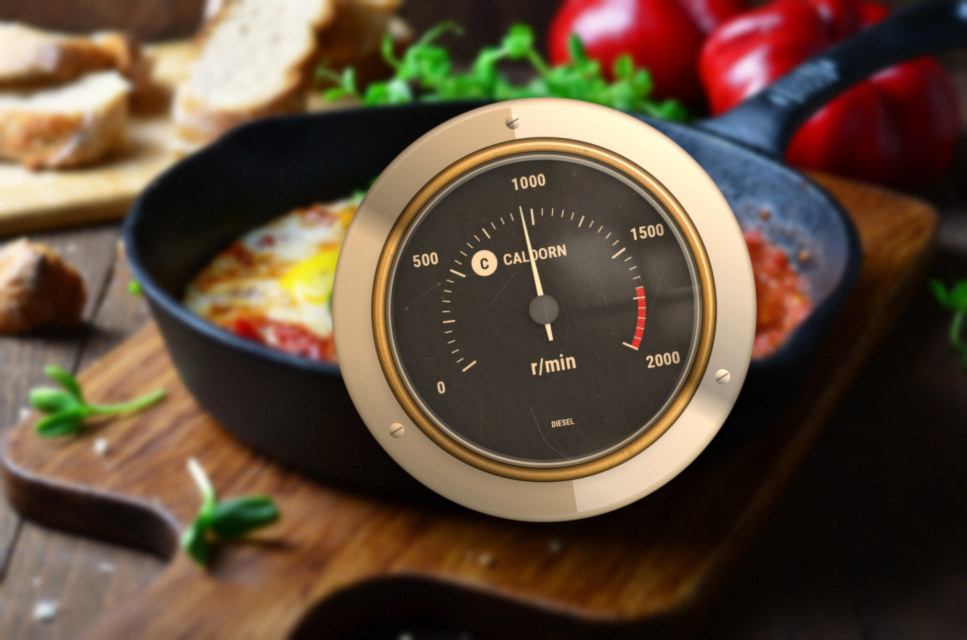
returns 950,rpm
